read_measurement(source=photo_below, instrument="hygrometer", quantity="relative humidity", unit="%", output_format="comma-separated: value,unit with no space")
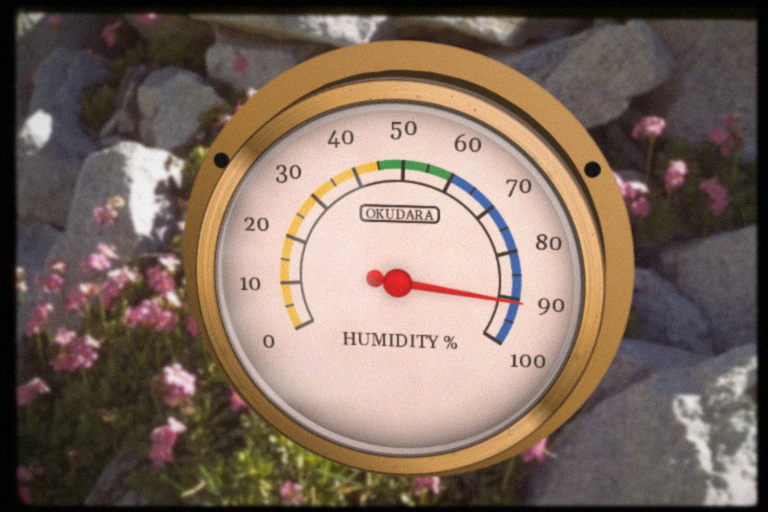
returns 90,%
